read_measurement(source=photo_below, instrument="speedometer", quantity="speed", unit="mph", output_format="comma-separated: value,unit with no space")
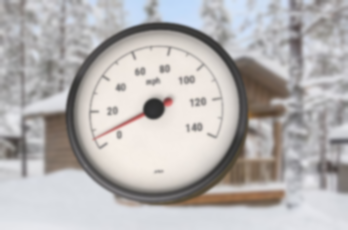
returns 5,mph
